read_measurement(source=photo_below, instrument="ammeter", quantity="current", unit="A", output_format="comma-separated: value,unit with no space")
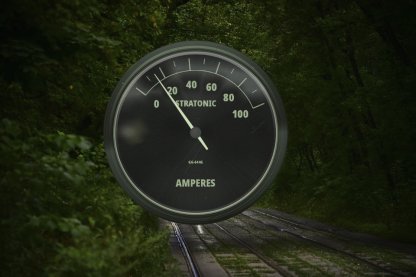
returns 15,A
